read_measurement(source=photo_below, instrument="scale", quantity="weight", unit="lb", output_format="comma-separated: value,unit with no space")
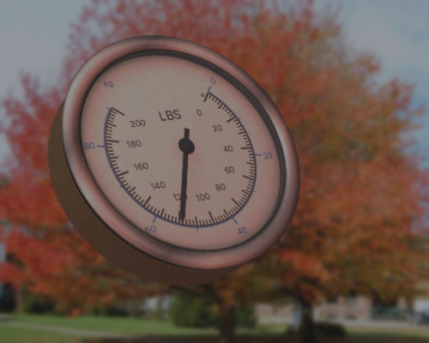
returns 120,lb
